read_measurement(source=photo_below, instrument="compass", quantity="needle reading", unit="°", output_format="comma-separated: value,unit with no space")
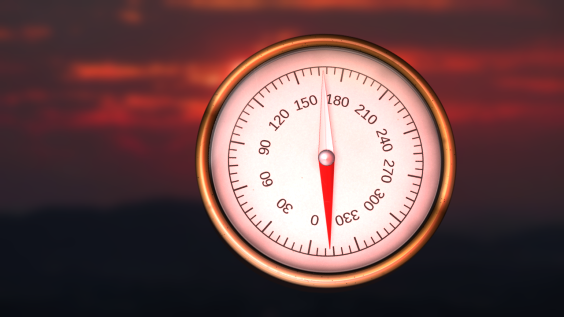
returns 347.5,°
